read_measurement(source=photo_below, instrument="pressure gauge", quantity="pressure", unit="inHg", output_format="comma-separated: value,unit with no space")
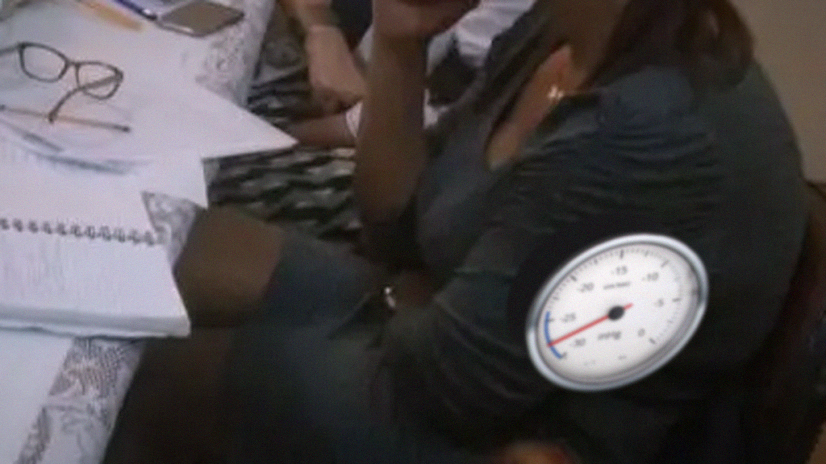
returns -27.5,inHg
